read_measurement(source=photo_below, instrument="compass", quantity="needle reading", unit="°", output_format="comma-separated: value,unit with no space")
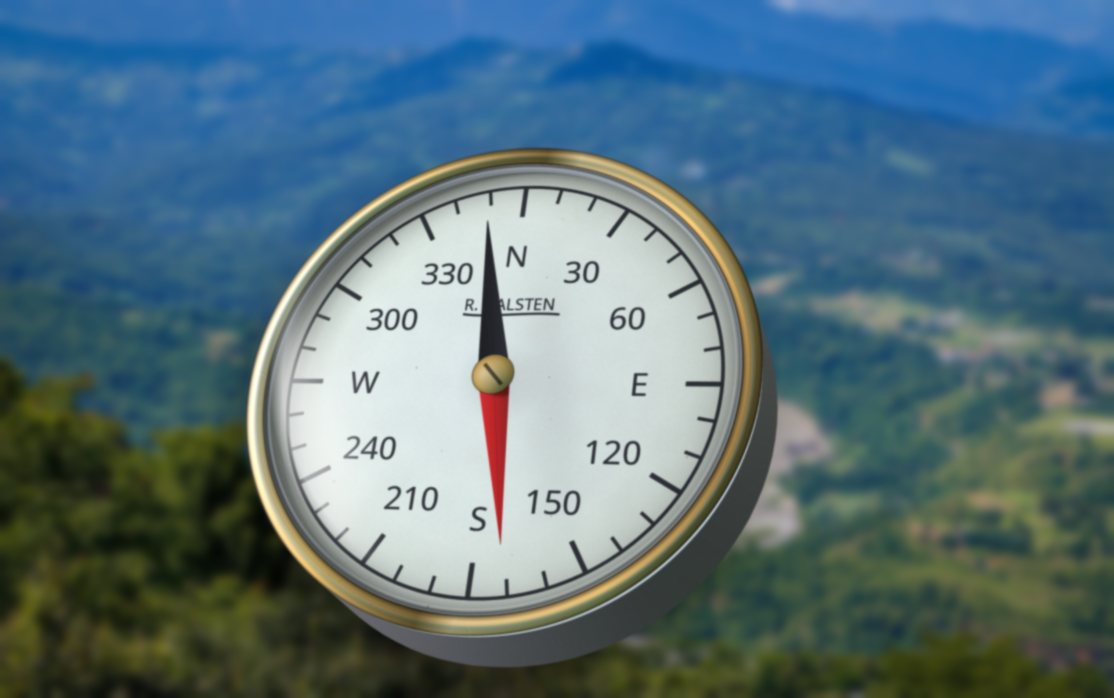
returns 170,°
